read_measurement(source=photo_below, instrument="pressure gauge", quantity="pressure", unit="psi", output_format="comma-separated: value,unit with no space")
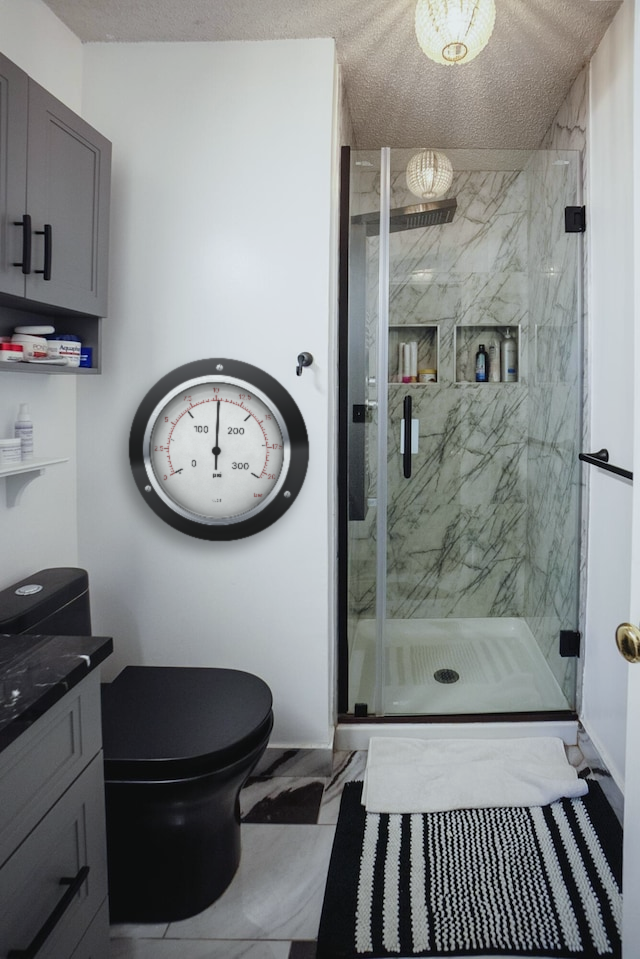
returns 150,psi
